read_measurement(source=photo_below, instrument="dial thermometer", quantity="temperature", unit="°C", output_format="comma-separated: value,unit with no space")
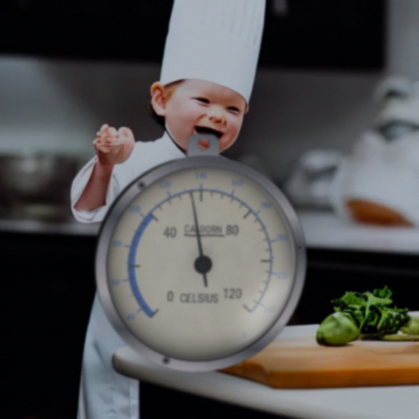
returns 56,°C
